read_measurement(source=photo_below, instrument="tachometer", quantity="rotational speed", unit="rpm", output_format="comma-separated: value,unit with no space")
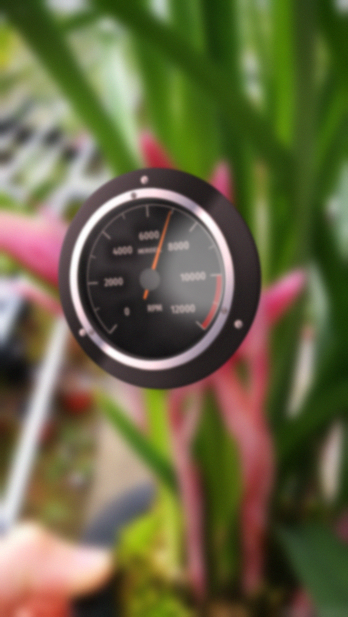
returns 7000,rpm
